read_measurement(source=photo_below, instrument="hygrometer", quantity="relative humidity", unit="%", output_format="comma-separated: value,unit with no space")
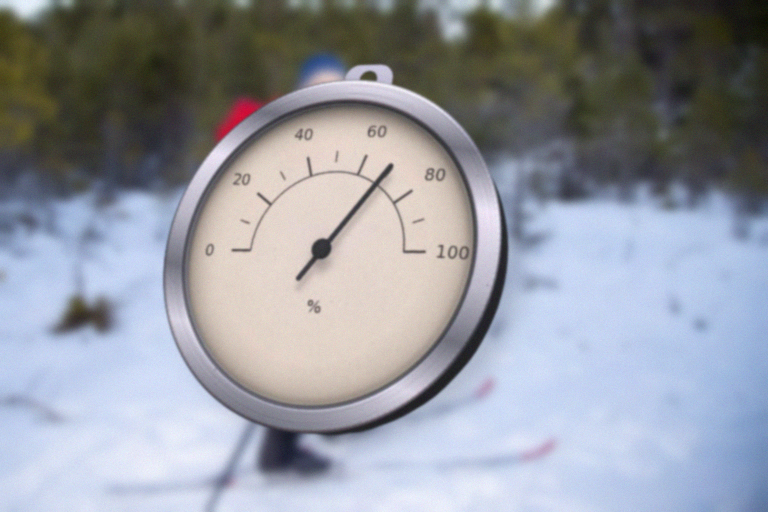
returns 70,%
